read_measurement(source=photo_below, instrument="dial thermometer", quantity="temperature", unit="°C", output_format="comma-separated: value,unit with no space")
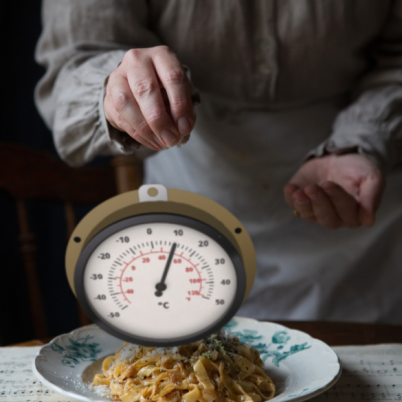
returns 10,°C
